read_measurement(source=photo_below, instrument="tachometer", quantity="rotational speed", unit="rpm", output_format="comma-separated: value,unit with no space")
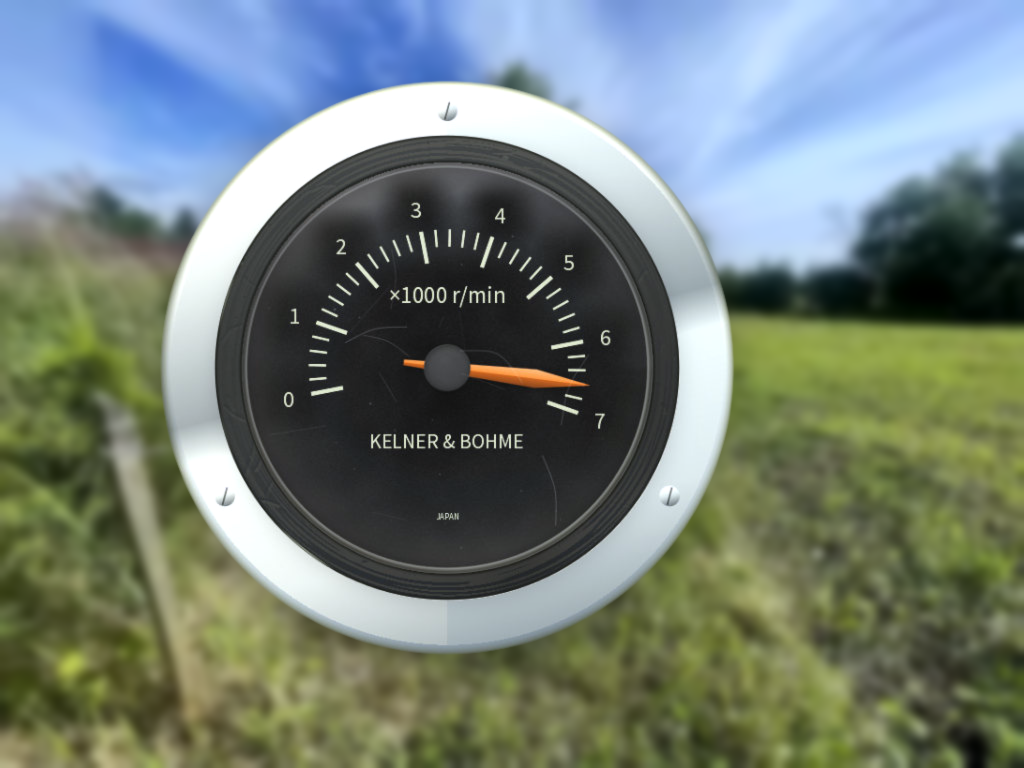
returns 6600,rpm
